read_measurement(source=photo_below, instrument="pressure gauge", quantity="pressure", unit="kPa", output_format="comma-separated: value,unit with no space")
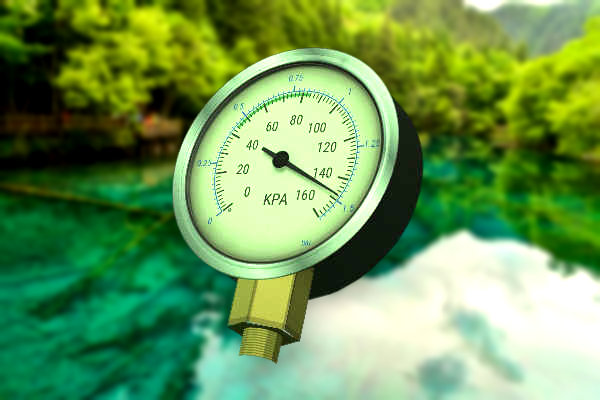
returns 148,kPa
